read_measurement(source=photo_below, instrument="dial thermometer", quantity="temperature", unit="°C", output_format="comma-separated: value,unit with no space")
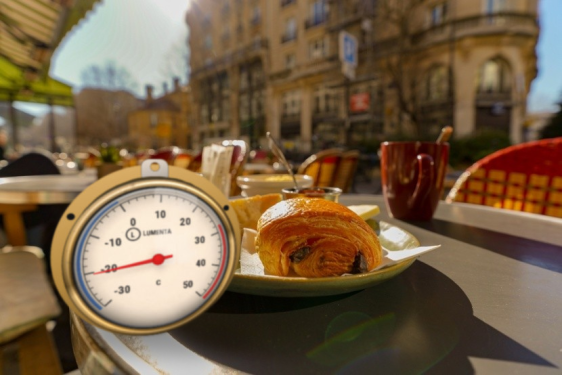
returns -20,°C
